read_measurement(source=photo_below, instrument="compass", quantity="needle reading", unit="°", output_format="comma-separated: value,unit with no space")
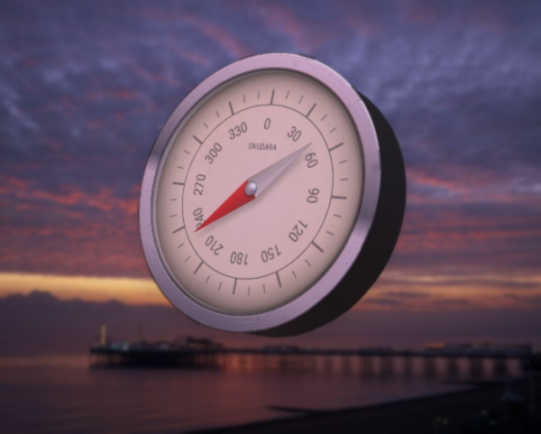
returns 230,°
